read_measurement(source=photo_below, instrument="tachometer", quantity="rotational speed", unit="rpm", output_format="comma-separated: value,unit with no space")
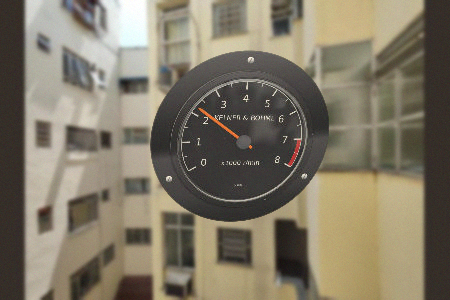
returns 2250,rpm
